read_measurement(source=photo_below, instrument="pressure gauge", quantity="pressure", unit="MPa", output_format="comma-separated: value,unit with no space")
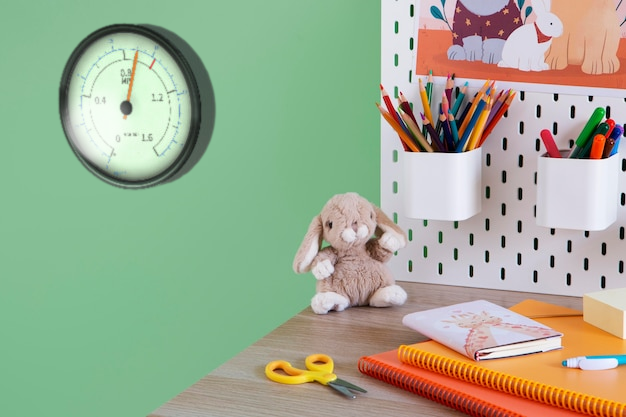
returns 0.9,MPa
